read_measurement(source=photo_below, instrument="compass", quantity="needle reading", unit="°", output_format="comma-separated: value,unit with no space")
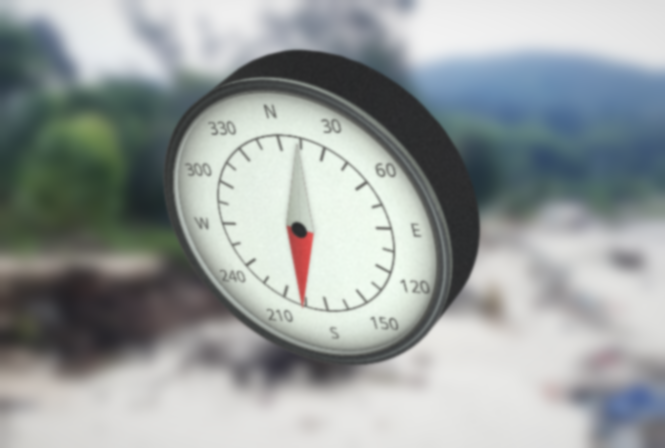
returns 195,°
